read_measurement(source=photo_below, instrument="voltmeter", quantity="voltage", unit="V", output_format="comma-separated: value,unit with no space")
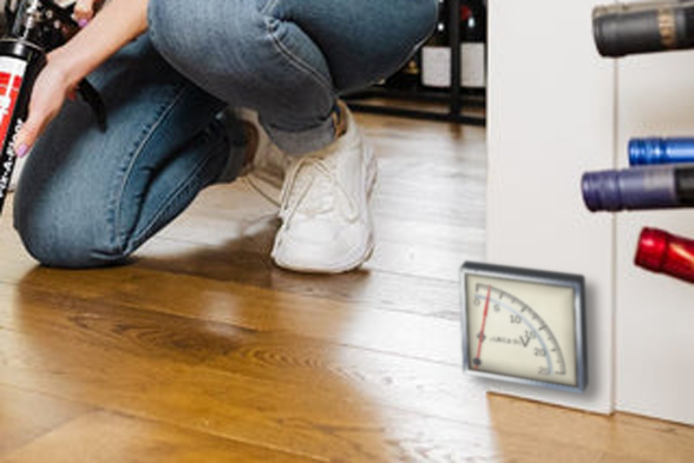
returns 2.5,V
